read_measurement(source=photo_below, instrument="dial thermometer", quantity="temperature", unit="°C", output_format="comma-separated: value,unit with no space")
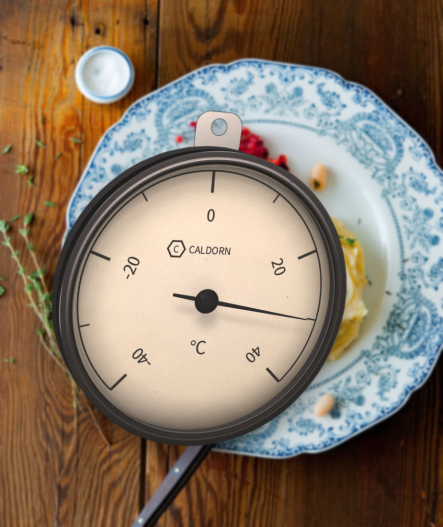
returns 30,°C
